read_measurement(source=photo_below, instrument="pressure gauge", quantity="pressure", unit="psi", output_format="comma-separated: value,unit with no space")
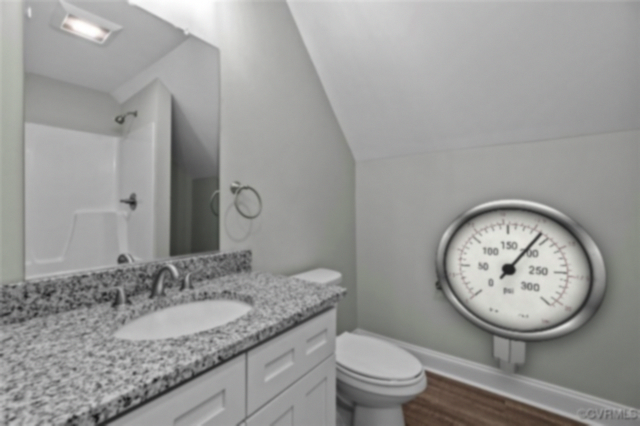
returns 190,psi
